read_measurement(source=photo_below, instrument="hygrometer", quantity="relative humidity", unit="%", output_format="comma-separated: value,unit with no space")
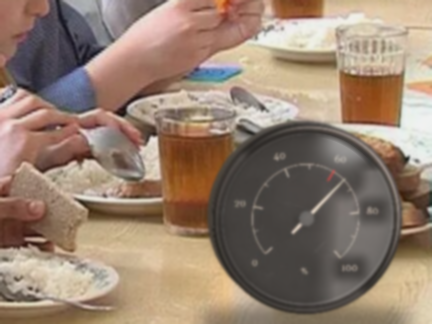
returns 65,%
